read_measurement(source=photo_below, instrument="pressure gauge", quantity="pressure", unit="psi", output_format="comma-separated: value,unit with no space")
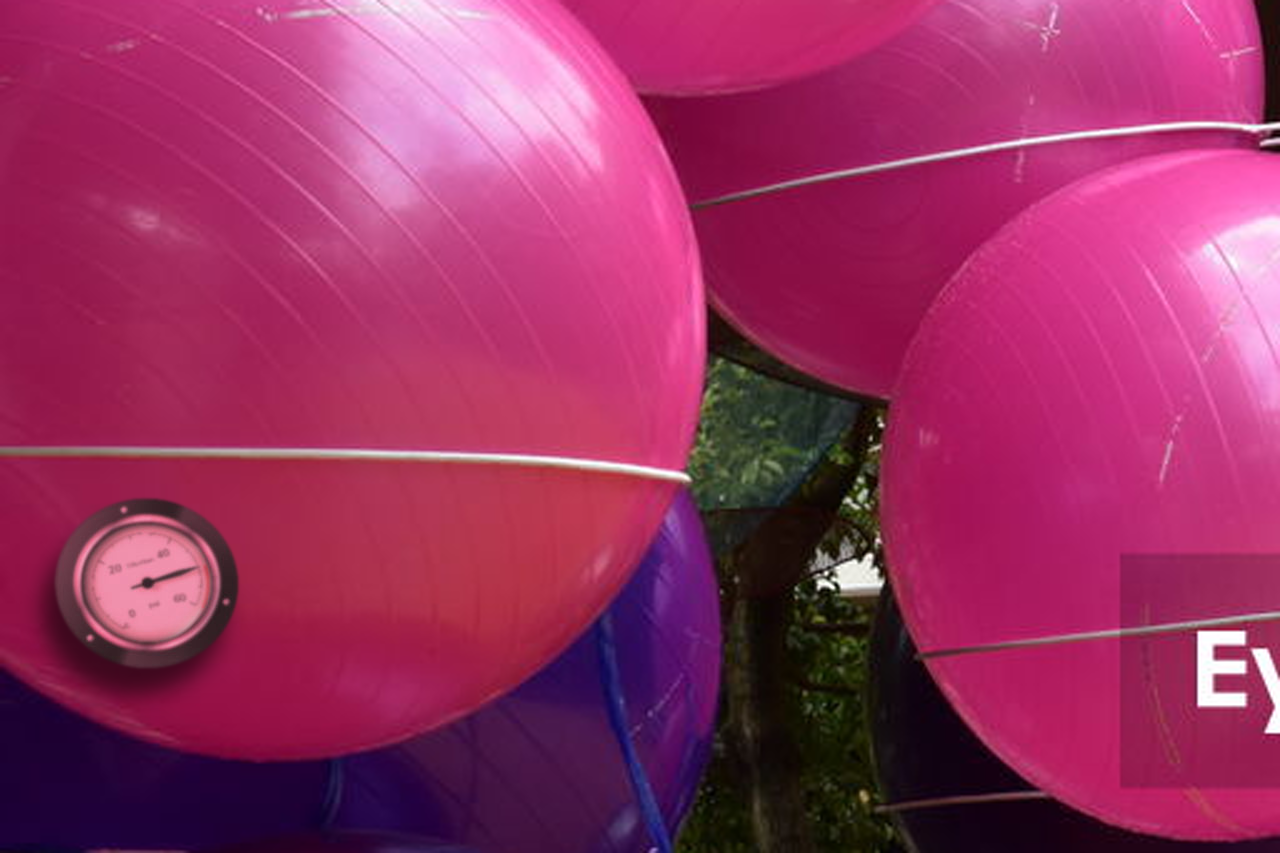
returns 50,psi
